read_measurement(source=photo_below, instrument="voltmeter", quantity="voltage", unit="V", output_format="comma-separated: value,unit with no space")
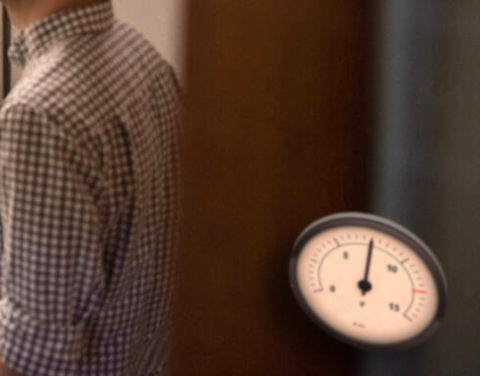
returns 7.5,V
